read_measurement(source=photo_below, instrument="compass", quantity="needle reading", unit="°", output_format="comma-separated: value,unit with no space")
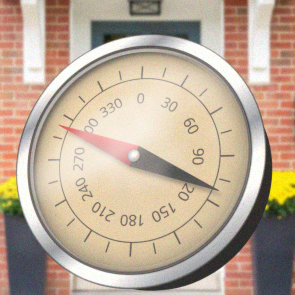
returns 292.5,°
